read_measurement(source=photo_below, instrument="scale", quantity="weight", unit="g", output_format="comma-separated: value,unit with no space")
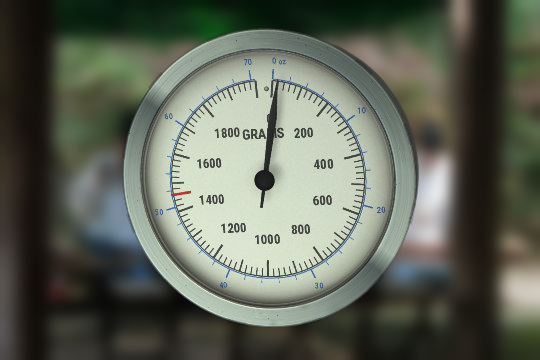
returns 20,g
